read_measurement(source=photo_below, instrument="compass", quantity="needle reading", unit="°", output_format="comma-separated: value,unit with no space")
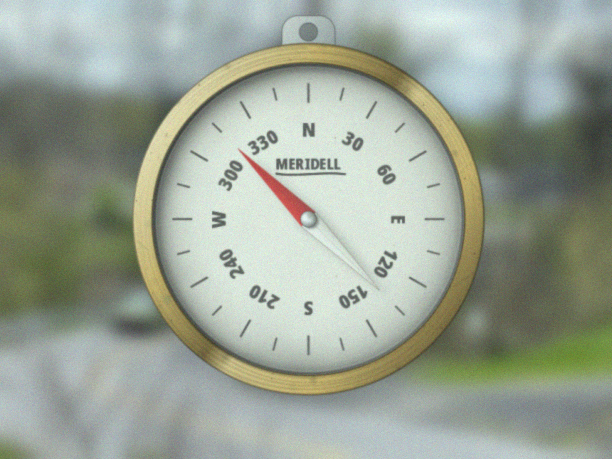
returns 315,°
